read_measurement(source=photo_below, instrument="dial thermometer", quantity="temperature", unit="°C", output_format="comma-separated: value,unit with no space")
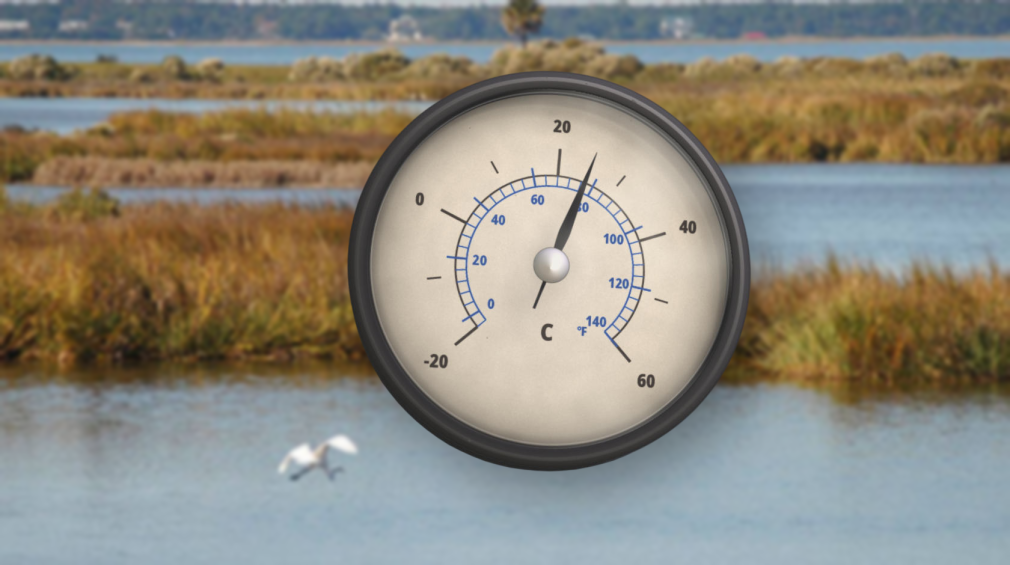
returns 25,°C
